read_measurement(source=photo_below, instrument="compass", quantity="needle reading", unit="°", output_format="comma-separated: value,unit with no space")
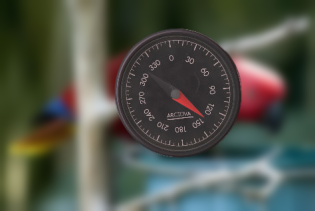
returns 135,°
